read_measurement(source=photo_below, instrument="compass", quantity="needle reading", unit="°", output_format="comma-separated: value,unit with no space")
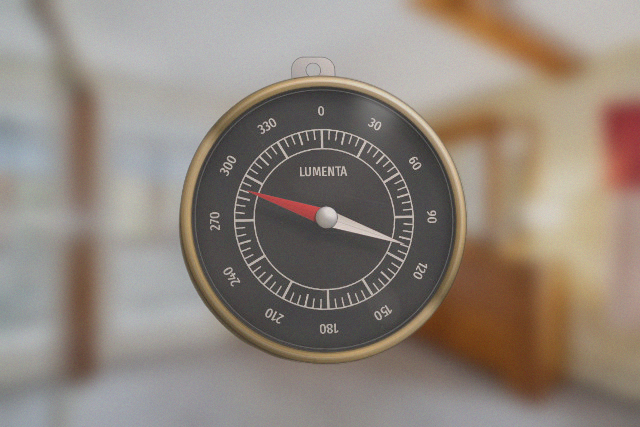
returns 290,°
